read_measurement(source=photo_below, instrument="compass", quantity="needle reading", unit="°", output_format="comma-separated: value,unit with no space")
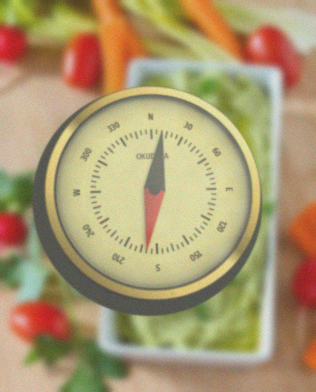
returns 190,°
